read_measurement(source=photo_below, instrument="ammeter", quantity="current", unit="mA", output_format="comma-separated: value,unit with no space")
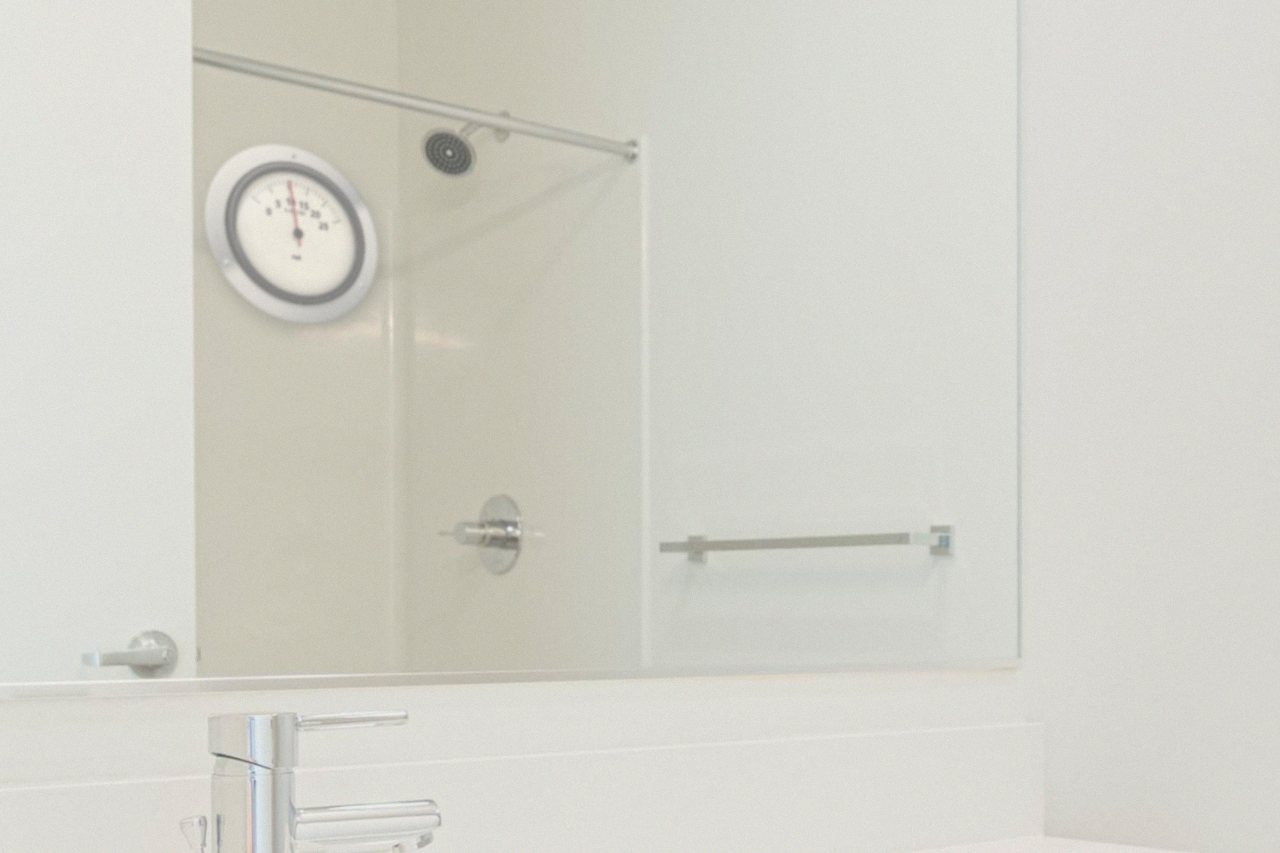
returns 10,mA
